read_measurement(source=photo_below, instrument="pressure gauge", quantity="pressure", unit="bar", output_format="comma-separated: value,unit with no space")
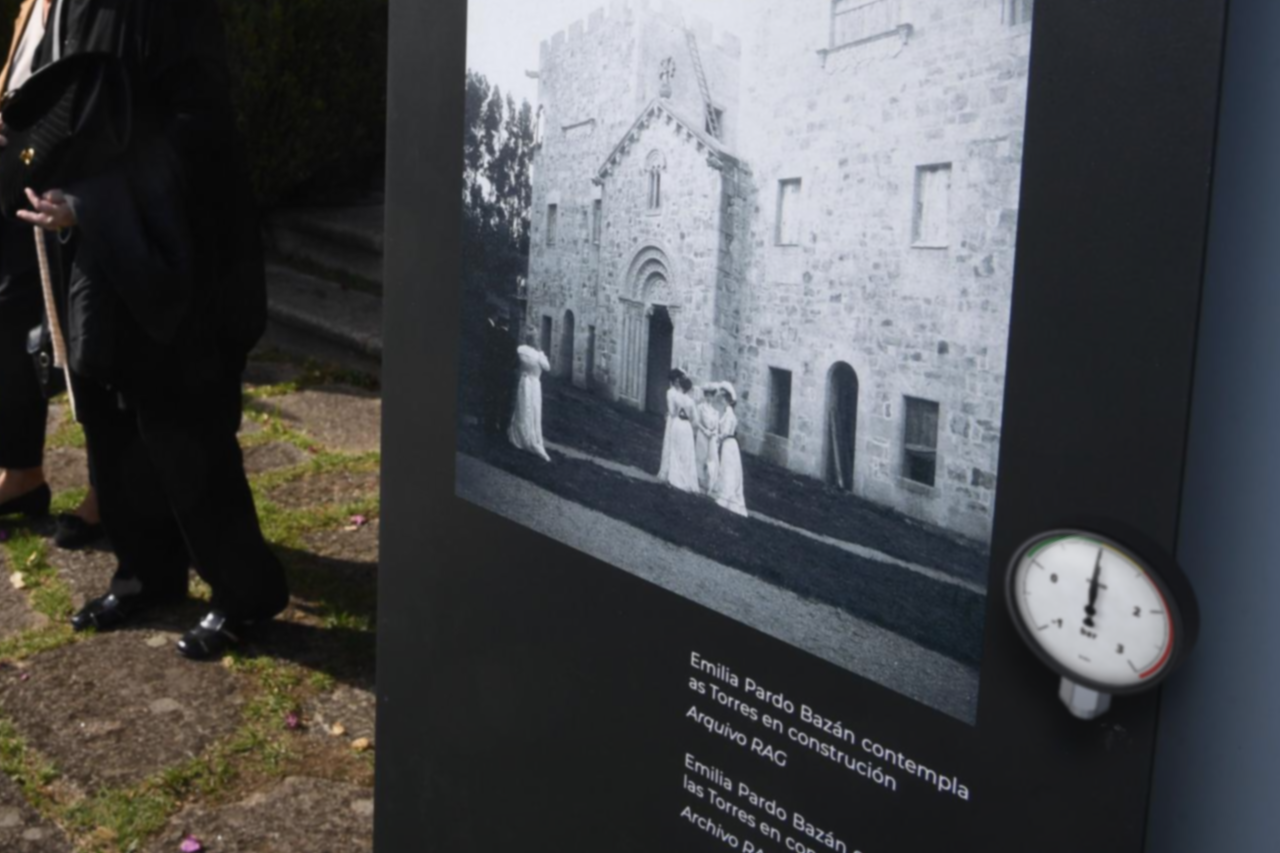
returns 1,bar
